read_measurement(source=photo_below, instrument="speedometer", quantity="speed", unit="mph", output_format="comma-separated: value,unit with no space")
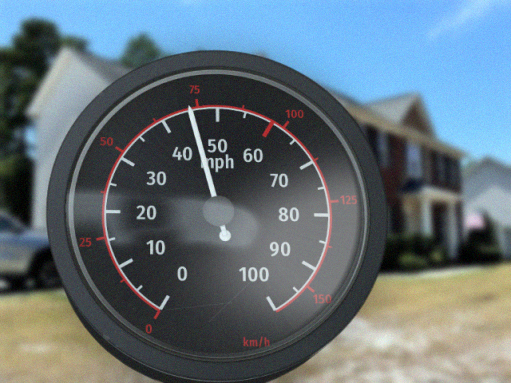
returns 45,mph
